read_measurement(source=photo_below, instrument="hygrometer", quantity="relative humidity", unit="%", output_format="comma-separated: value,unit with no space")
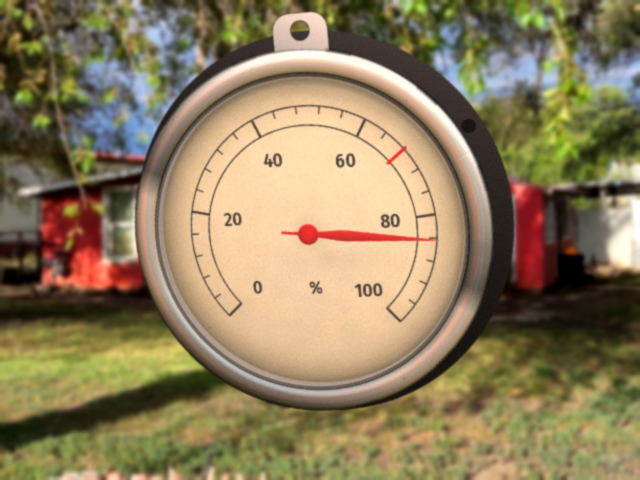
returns 84,%
